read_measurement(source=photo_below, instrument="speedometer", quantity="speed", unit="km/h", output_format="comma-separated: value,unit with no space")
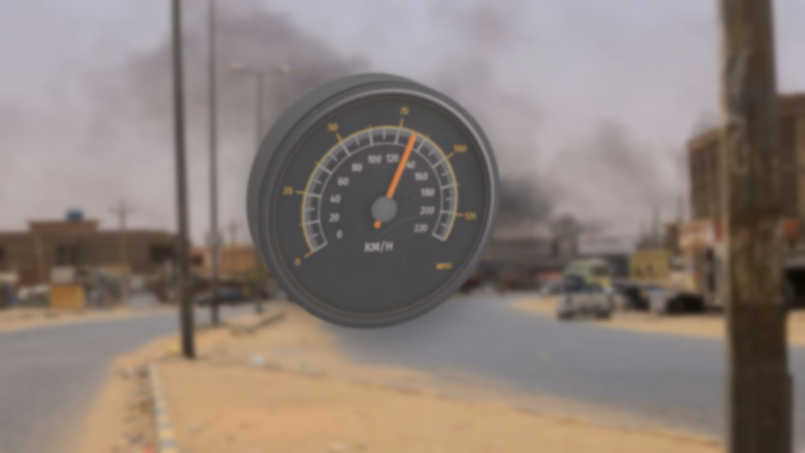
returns 130,km/h
